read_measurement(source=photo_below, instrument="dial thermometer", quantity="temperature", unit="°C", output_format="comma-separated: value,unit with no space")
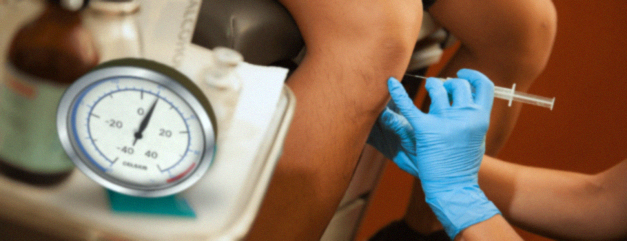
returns 5,°C
